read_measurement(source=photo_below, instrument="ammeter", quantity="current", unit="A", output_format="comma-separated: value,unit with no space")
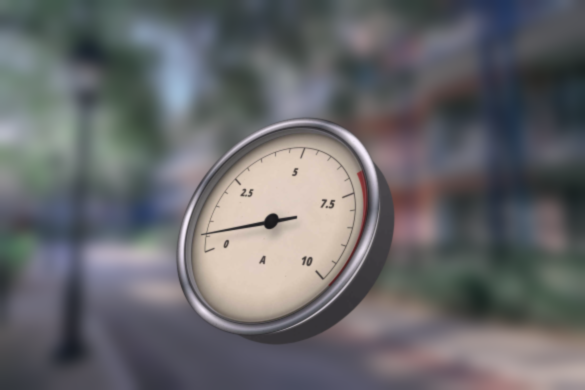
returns 0.5,A
